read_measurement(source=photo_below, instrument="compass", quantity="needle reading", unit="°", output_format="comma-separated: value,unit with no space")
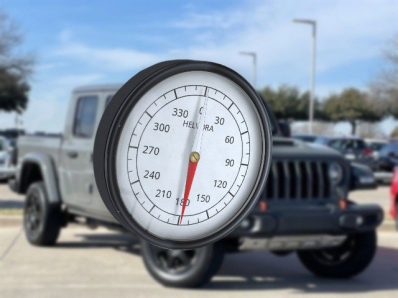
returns 180,°
